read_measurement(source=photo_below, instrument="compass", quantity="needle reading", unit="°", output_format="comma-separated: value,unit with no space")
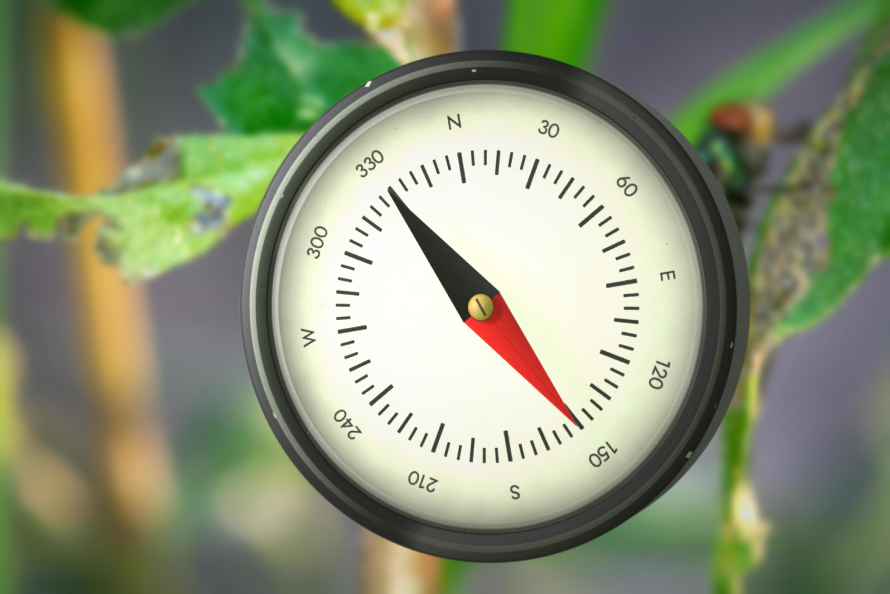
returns 150,°
